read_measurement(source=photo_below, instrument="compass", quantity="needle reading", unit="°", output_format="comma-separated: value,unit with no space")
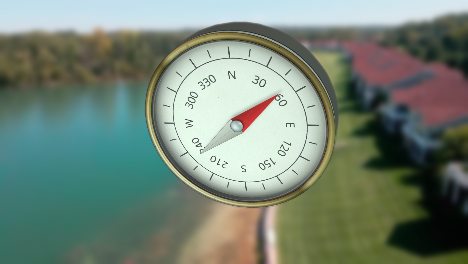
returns 52.5,°
